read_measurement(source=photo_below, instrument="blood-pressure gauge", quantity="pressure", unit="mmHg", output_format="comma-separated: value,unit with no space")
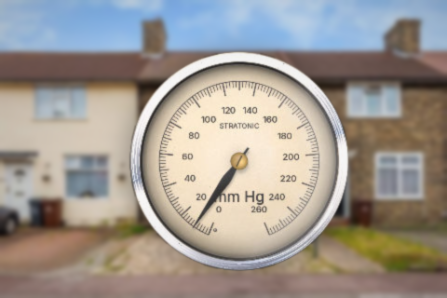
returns 10,mmHg
